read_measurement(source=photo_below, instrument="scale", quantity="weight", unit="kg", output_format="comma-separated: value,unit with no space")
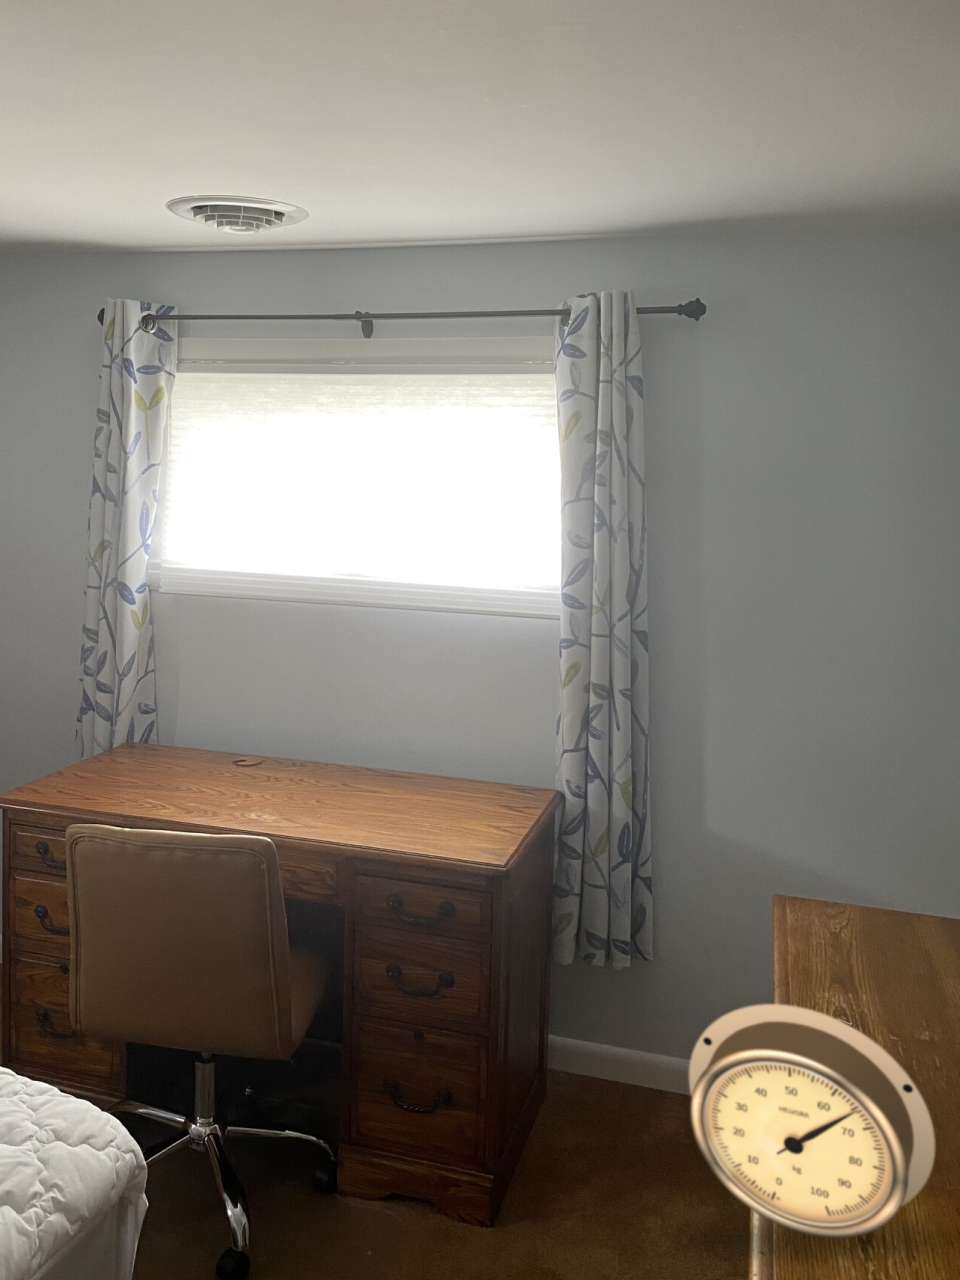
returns 65,kg
